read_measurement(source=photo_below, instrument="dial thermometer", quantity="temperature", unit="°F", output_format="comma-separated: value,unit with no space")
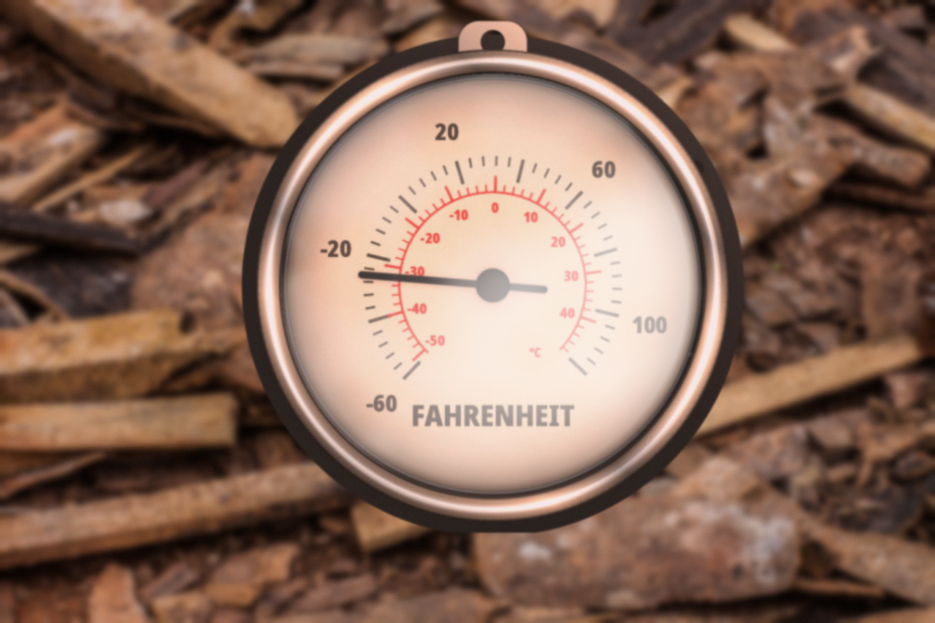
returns -26,°F
